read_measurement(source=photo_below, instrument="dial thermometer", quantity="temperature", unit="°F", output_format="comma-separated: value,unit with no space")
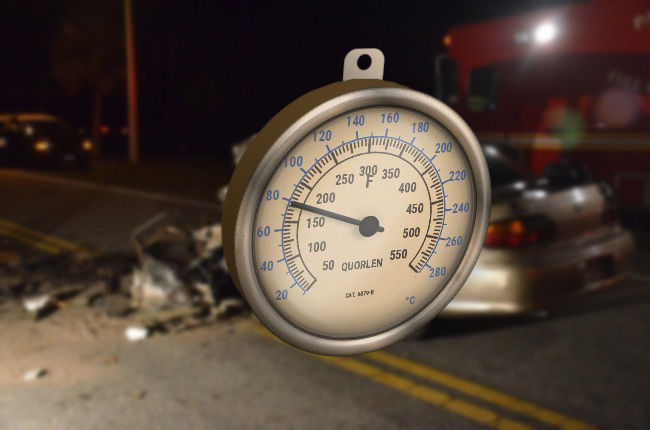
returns 175,°F
